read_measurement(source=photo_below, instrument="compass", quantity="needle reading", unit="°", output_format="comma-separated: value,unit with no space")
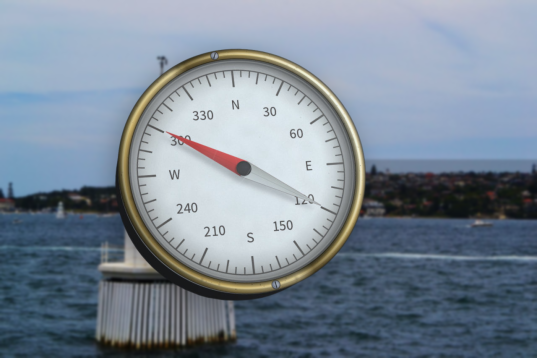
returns 300,°
